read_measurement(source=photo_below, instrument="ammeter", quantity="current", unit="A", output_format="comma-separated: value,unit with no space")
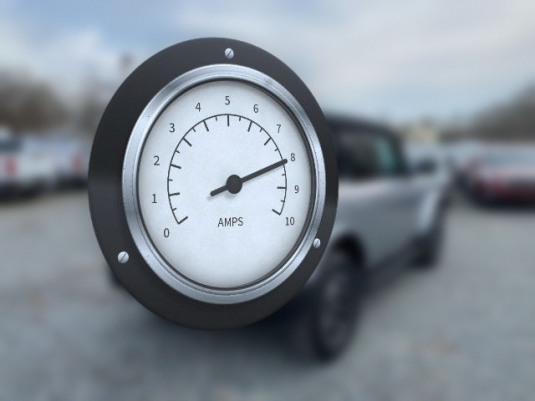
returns 8,A
